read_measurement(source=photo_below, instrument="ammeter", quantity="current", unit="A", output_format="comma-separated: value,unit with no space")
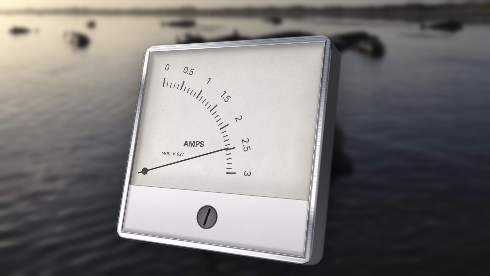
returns 2.5,A
